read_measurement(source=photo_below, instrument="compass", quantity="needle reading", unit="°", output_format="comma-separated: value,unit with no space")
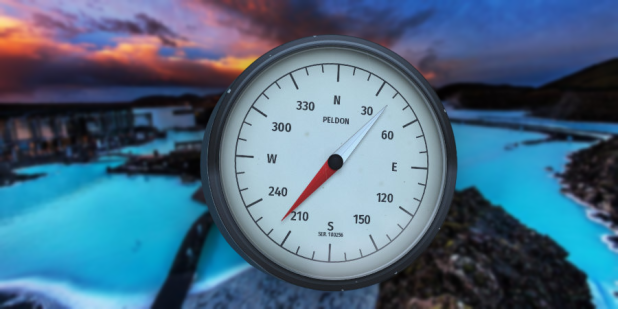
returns 220,°
